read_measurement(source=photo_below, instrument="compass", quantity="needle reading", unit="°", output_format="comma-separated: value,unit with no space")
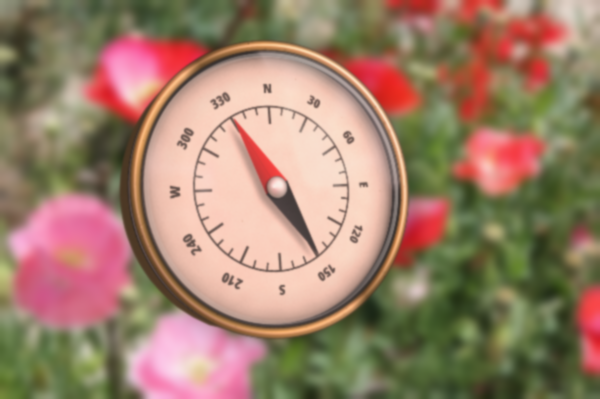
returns 330,°
